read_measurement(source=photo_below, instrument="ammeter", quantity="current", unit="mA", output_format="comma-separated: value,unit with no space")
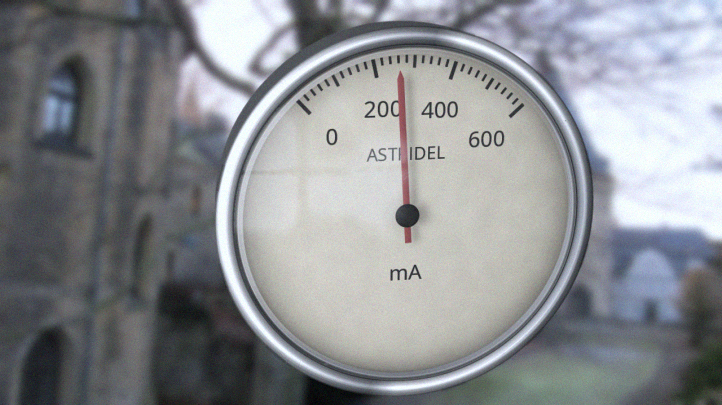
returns 260,mA
